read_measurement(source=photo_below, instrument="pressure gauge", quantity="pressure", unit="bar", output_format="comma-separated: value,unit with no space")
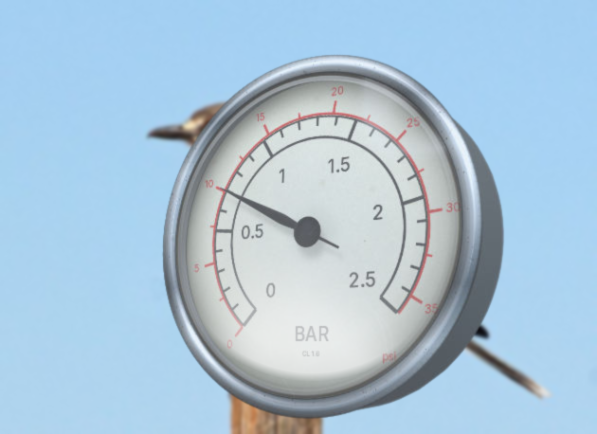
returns 0.7,bar
